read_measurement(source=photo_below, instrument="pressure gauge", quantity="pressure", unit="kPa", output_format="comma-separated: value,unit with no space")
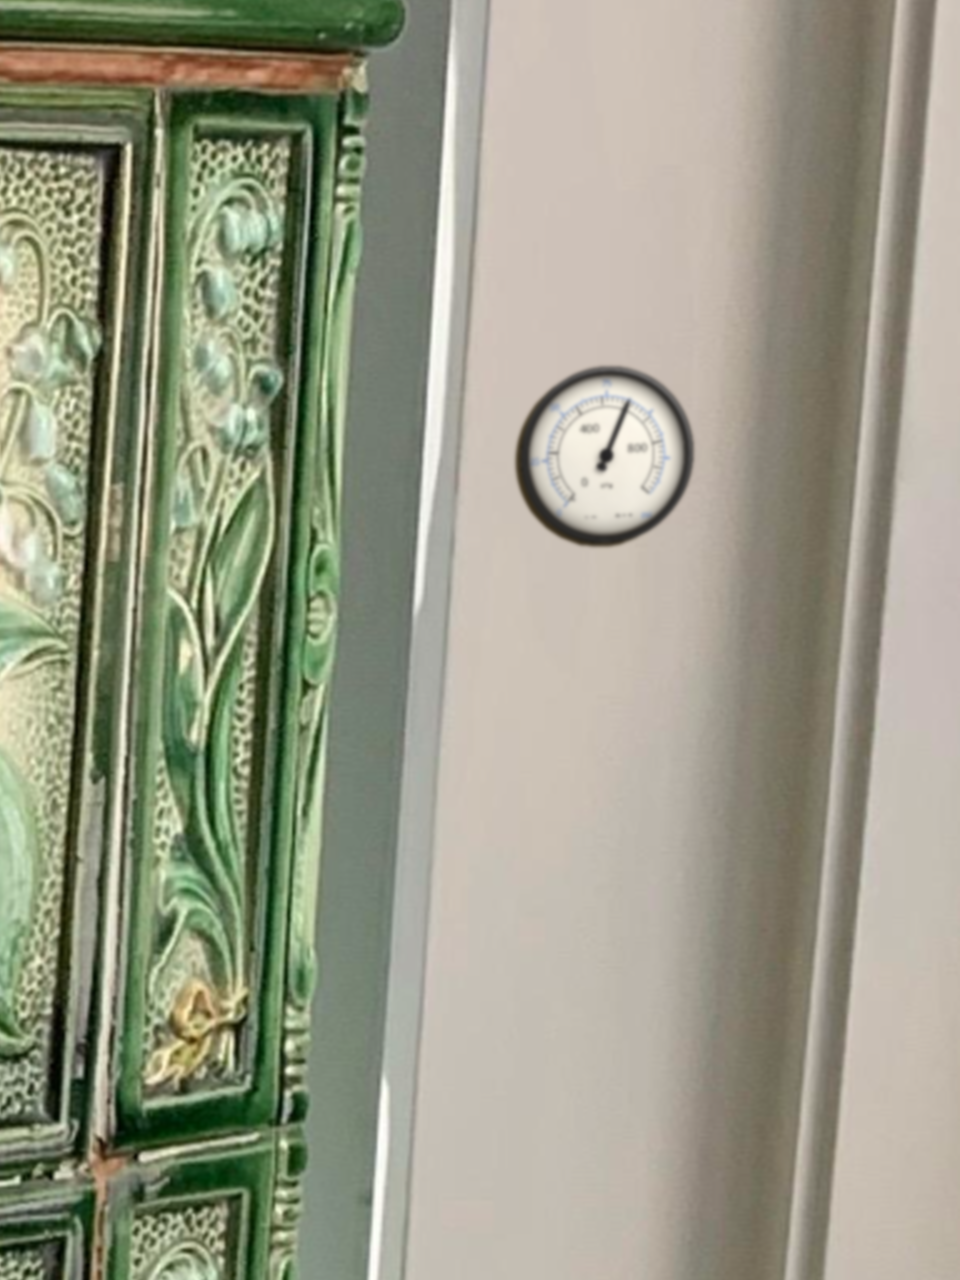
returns 600,kPa
